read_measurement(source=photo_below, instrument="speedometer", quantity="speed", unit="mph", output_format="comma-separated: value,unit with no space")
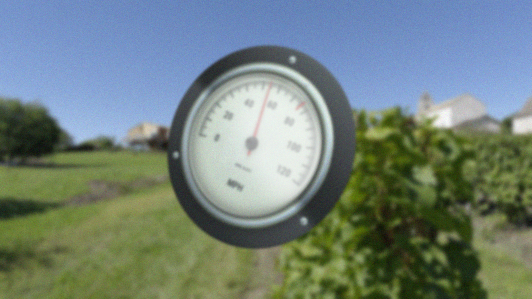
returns 55,mph
